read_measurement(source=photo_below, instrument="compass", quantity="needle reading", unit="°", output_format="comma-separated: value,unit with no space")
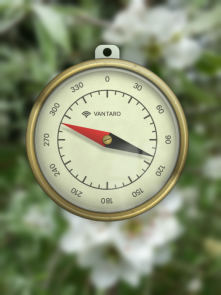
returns 290,°
